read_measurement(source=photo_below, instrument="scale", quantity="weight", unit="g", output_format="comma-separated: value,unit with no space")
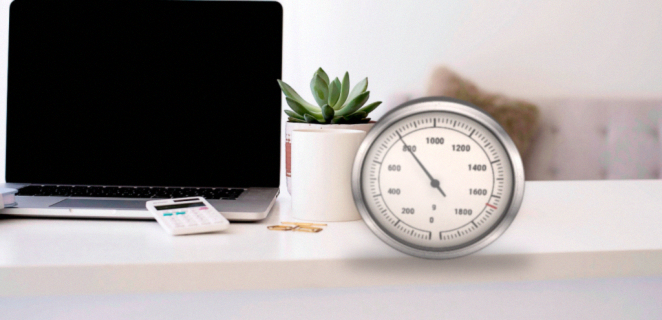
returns 800,g
